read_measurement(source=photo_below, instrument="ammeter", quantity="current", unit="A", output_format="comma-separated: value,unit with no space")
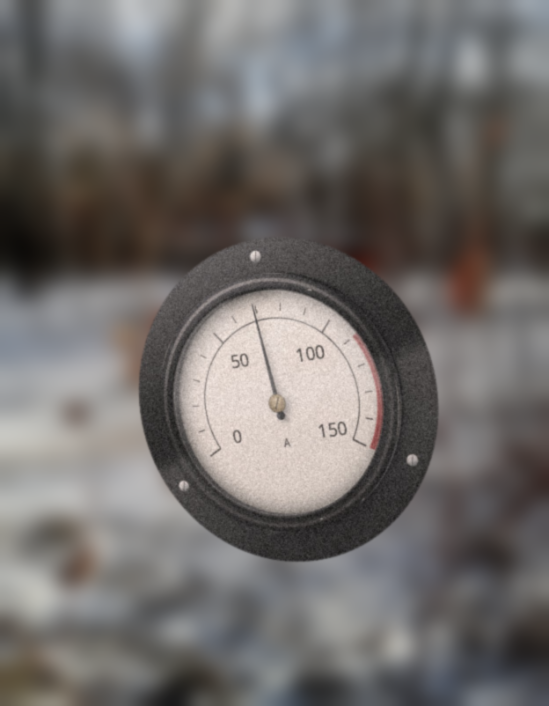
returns 70,A
